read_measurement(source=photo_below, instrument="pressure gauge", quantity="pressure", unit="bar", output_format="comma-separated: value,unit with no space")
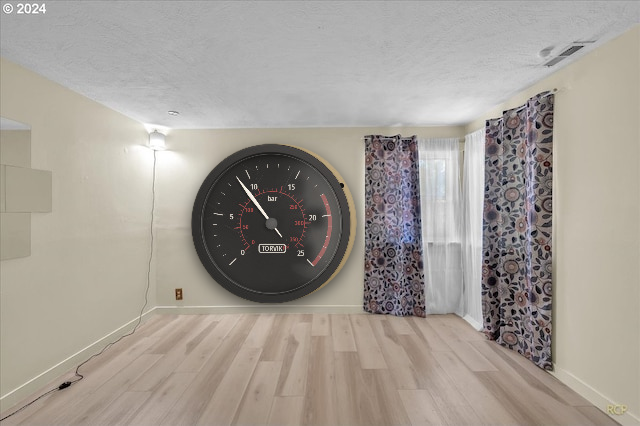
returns 9,bar
